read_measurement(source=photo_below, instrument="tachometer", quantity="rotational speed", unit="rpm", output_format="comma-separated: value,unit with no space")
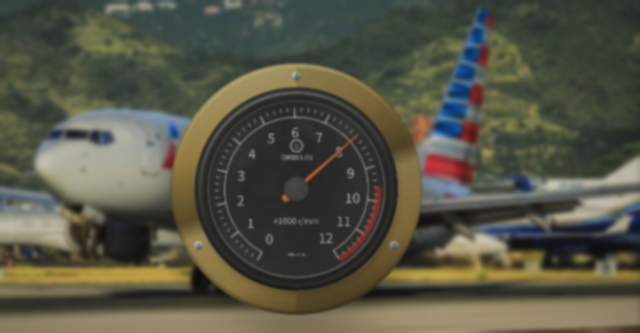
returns 8000,rpm
